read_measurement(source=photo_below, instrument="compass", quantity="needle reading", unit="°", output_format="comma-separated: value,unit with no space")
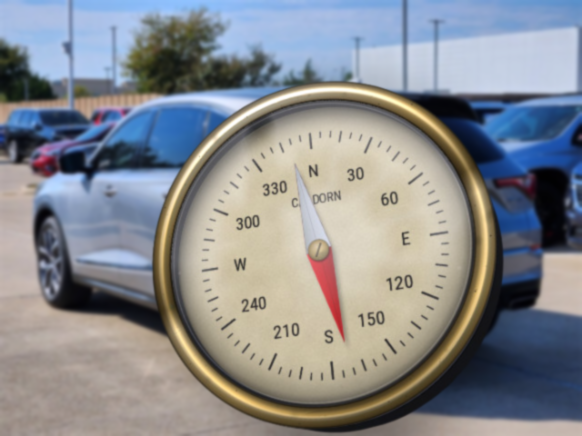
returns 170,°
